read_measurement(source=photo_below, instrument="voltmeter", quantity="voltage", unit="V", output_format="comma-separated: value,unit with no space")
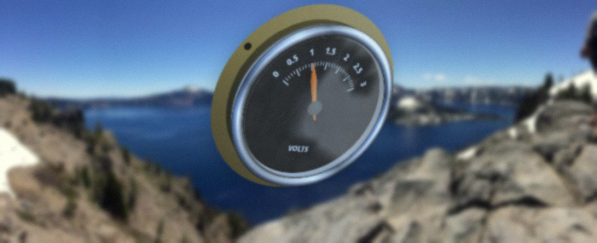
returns 1,V
